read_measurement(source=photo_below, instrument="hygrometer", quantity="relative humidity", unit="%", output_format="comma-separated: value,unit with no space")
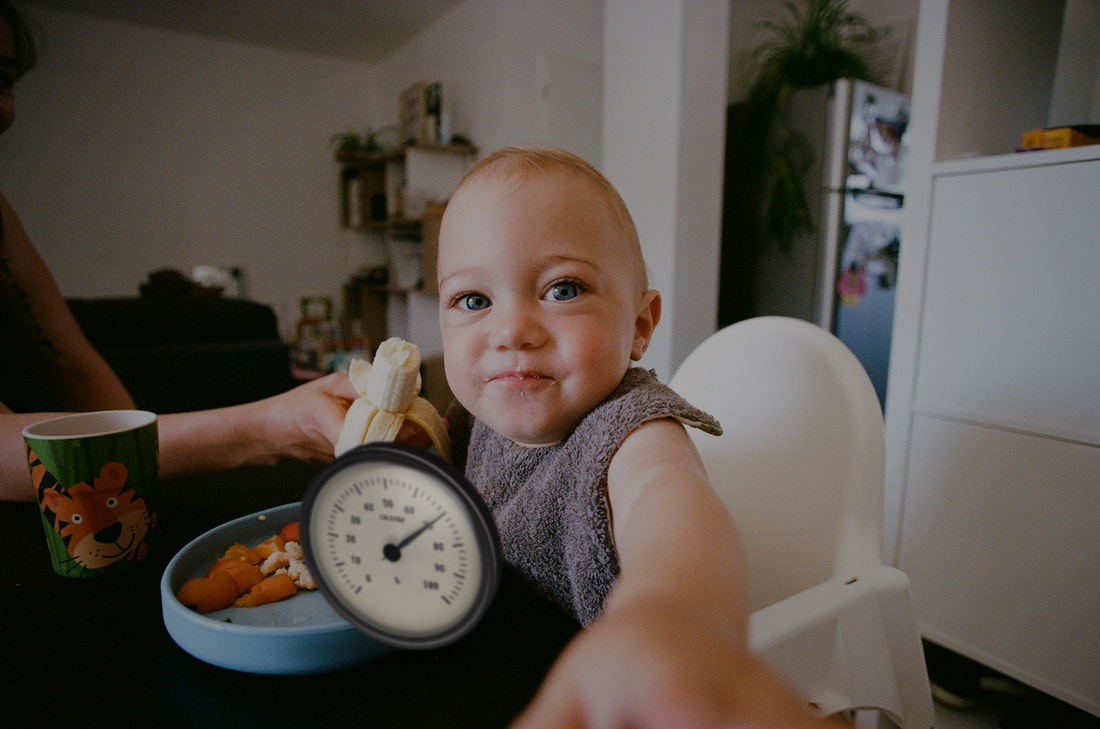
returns 70,%
